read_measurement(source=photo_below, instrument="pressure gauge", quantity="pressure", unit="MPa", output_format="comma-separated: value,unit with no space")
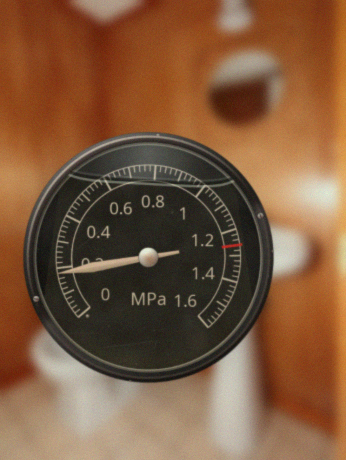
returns 0.18,MPa
